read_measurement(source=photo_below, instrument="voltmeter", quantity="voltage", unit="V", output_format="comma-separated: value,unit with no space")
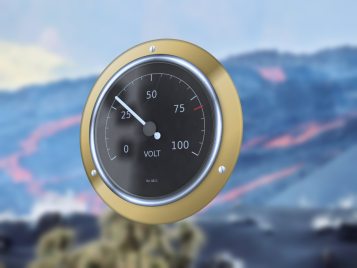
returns 30,V
